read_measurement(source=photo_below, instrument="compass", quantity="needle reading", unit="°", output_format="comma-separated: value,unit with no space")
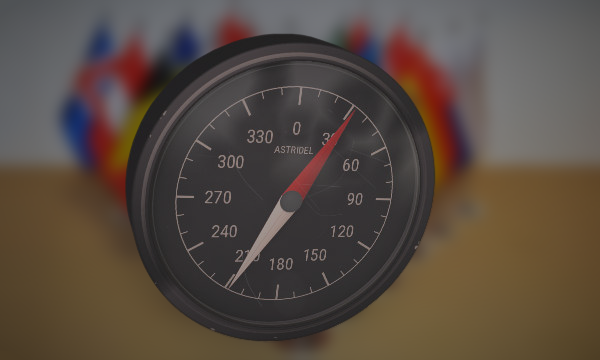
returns 30,°
